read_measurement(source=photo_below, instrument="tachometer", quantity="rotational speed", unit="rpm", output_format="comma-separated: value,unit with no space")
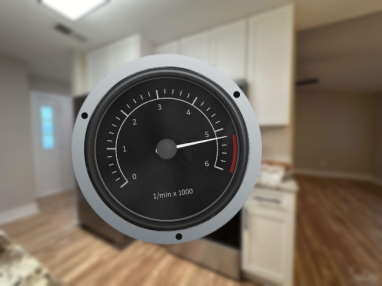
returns 5200,rpm
